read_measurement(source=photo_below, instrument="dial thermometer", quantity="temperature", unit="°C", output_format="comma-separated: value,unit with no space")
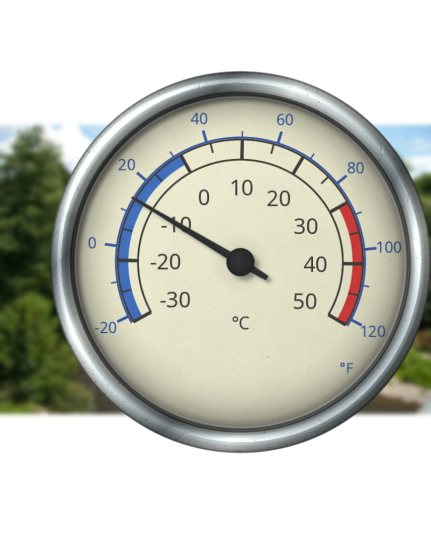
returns -10,°C
